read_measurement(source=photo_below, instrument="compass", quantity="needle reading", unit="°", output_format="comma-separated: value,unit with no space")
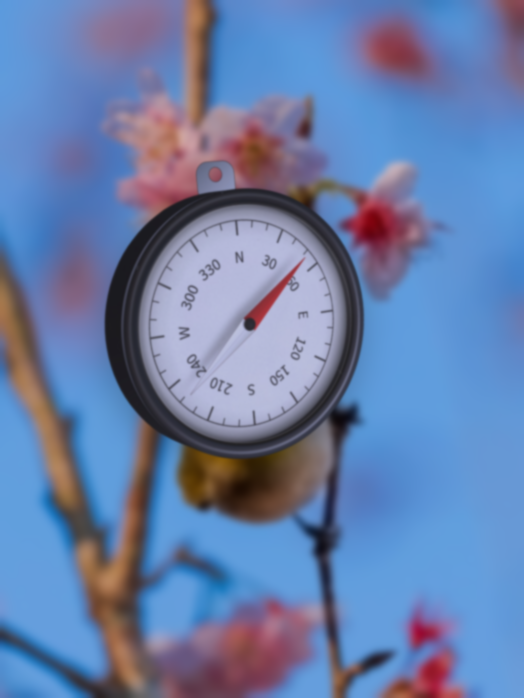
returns 50,°
